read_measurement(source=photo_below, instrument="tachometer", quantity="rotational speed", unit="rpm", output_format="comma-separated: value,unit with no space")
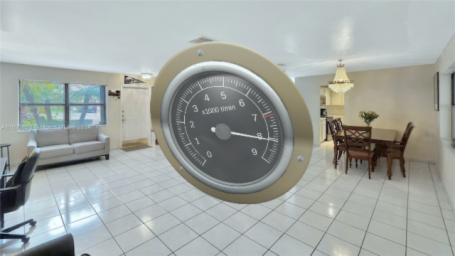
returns 8000,rpm
